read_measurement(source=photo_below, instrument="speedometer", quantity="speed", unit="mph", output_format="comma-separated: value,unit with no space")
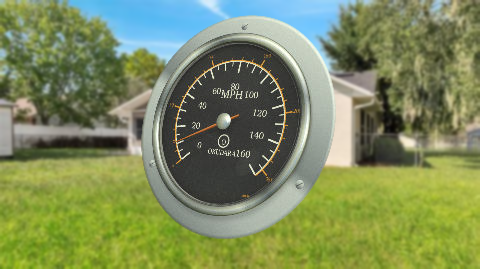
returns 10,mph
